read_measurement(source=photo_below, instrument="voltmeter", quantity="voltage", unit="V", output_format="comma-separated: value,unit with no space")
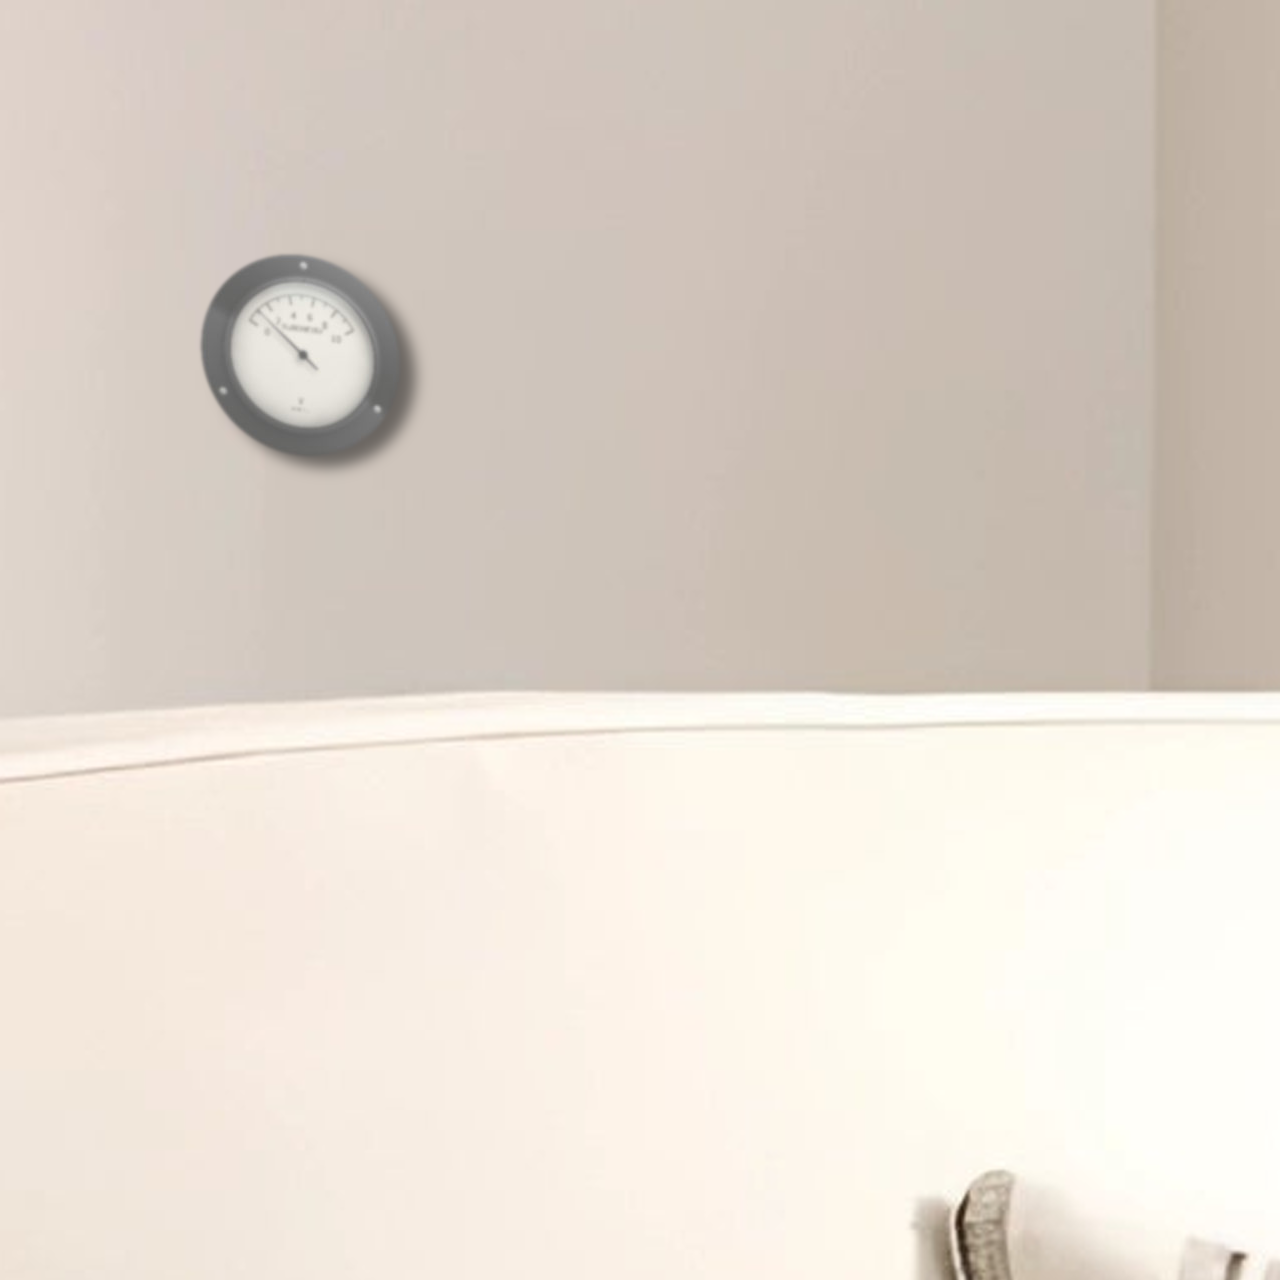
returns 1,V
